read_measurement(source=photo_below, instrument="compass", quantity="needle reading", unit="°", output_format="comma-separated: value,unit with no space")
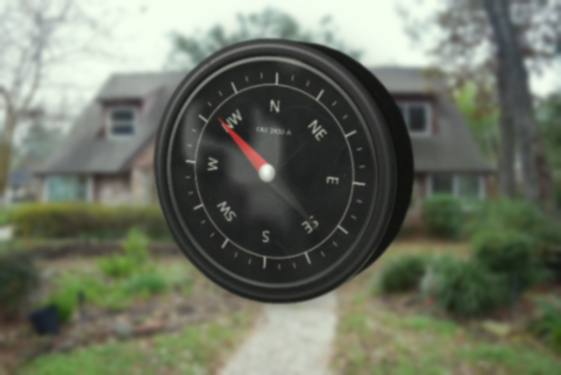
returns 310,°
